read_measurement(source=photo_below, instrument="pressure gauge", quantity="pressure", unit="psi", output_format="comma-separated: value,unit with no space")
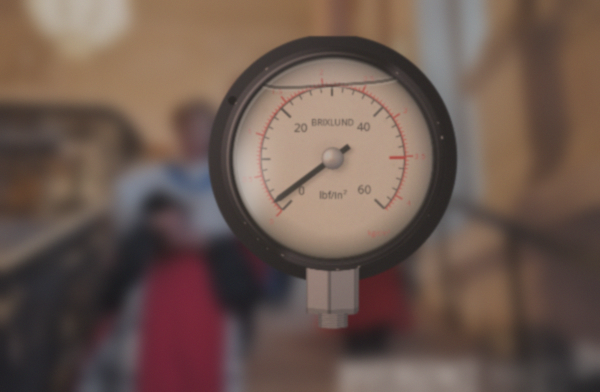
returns 2,psi
